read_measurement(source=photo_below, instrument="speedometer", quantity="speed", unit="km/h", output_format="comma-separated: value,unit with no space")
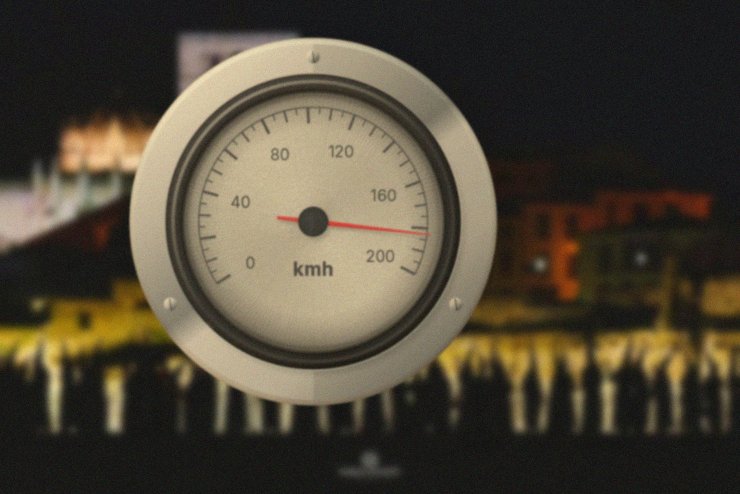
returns 182.5,km/h
